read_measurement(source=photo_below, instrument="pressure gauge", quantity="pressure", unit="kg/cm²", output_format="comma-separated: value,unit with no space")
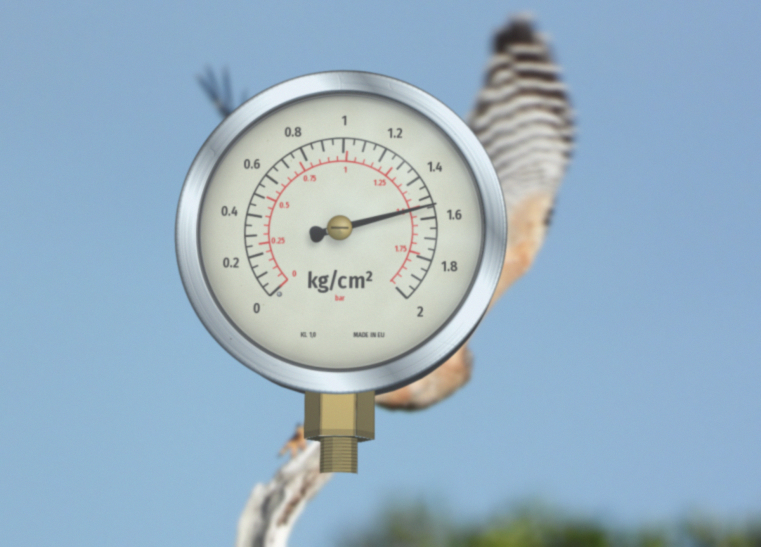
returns 1.55,kg/cm²
